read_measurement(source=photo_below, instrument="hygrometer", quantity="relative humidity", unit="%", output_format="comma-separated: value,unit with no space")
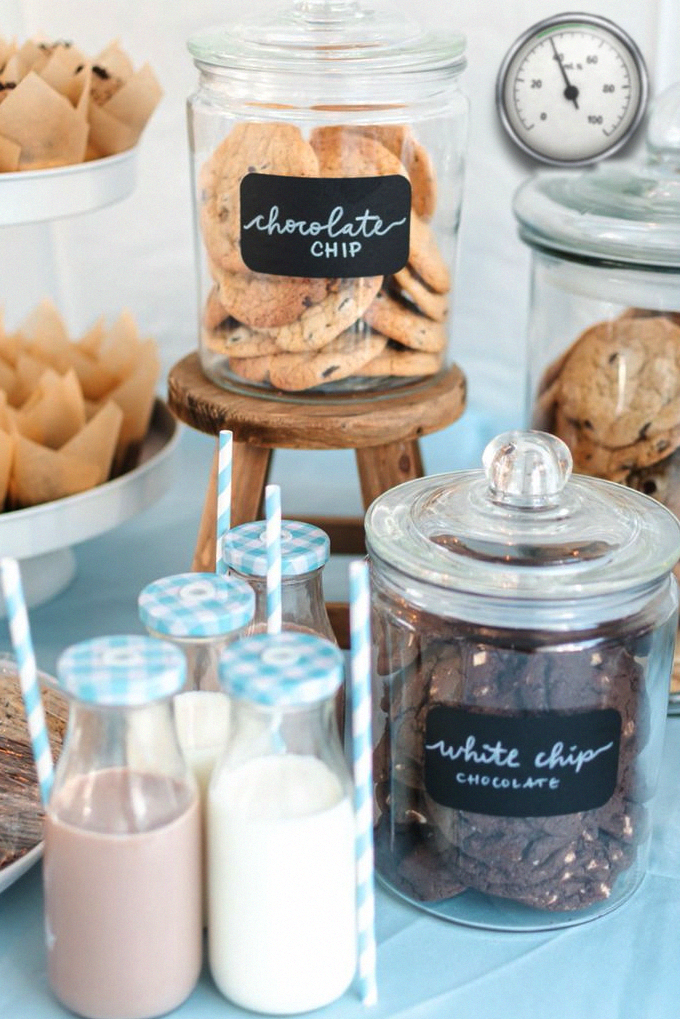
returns 40,%
